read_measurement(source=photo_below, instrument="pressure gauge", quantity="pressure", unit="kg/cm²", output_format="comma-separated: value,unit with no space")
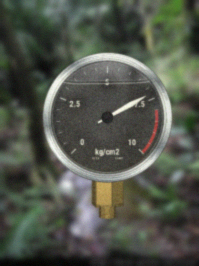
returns 7.25,kg/cm²
